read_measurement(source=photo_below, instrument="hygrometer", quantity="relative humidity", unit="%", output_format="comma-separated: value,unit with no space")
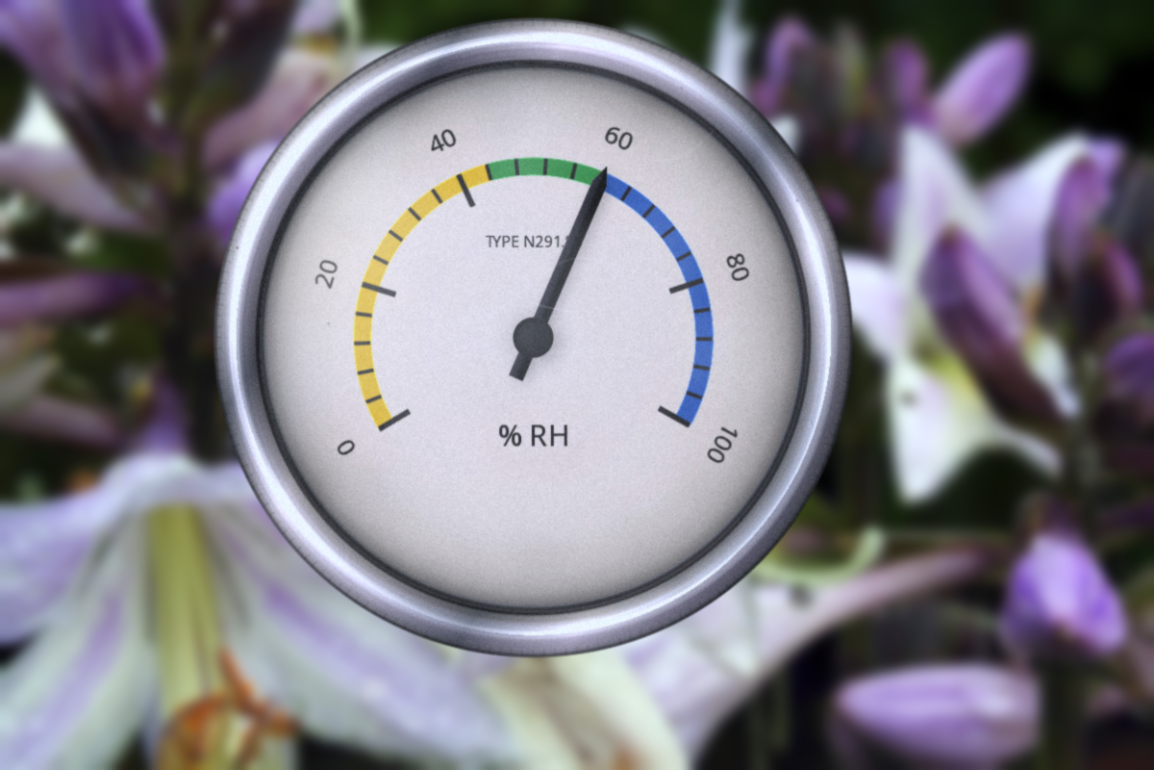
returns 60,%
